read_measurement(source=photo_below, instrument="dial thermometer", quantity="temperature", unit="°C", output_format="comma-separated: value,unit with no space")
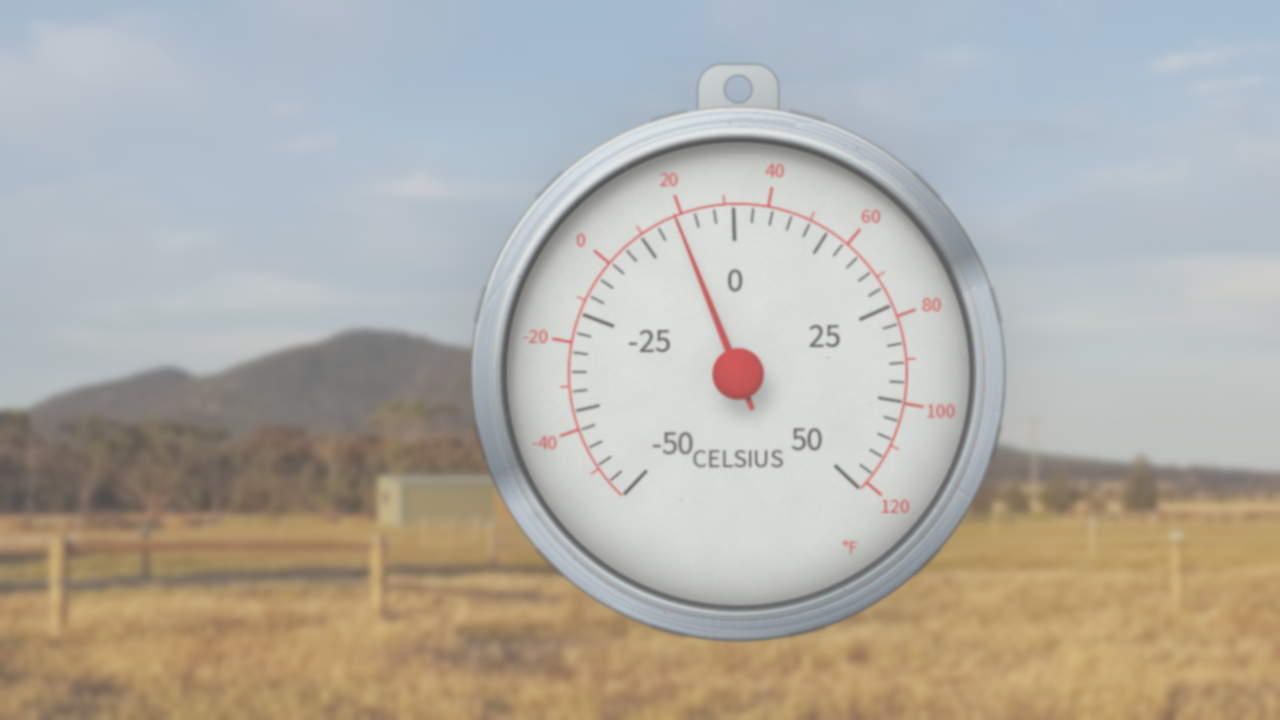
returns -7.5,°C
